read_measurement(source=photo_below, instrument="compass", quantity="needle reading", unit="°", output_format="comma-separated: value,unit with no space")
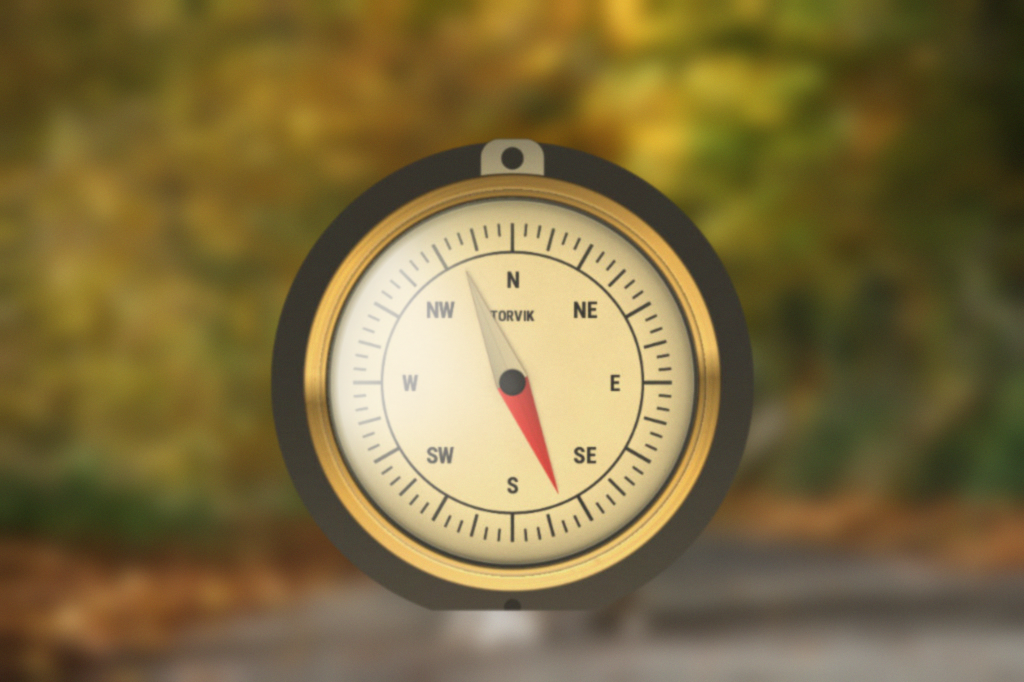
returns 157.5,°
